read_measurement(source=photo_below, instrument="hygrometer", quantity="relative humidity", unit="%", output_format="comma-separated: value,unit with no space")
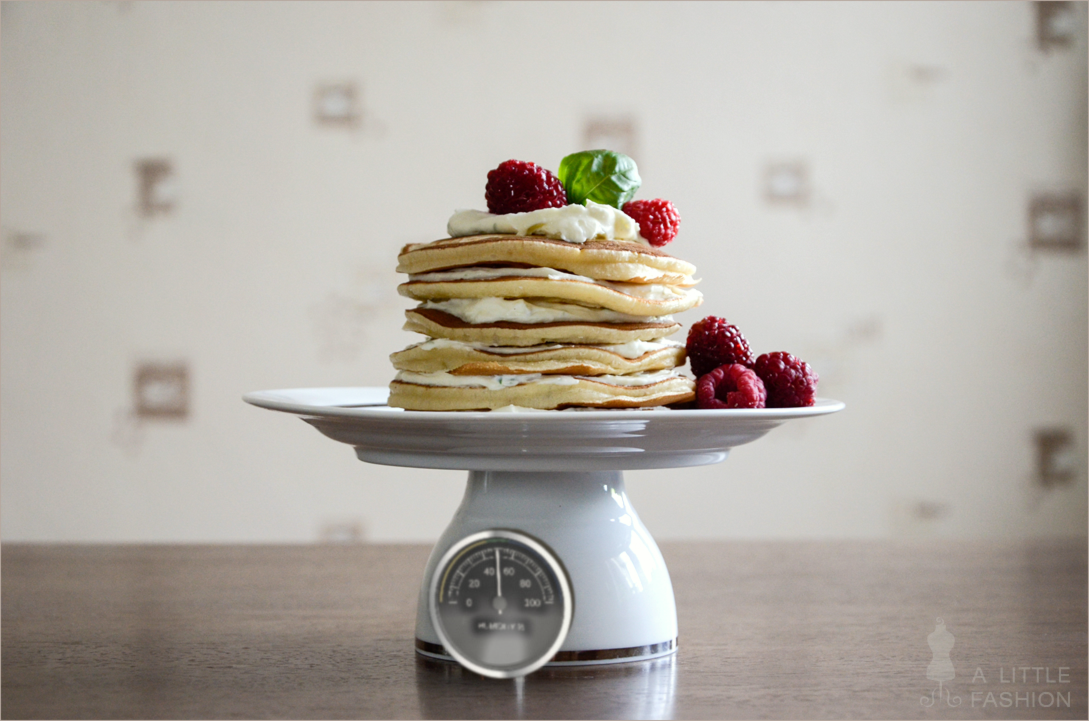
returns 50,%
